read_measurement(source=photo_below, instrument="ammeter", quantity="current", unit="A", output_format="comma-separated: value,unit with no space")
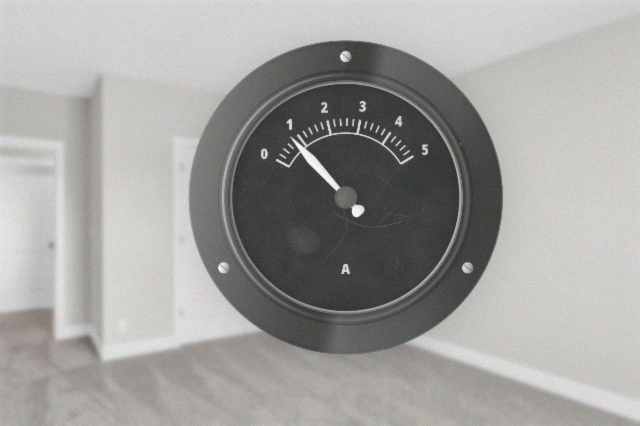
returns 0.8,A
